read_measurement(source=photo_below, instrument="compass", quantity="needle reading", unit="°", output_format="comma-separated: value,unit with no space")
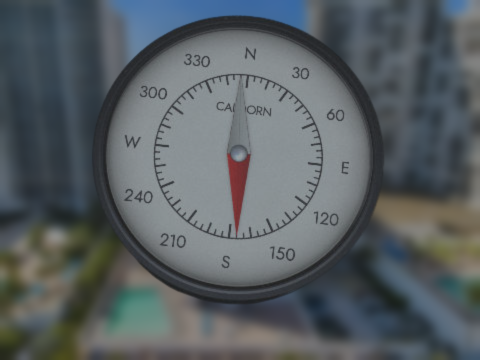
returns 175,°
